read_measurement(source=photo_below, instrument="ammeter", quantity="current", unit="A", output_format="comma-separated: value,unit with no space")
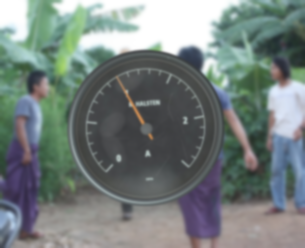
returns 1,A
